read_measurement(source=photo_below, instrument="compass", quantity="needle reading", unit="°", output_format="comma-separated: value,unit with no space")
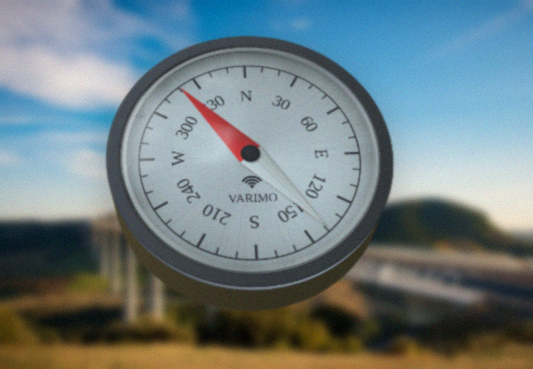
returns 320,°
